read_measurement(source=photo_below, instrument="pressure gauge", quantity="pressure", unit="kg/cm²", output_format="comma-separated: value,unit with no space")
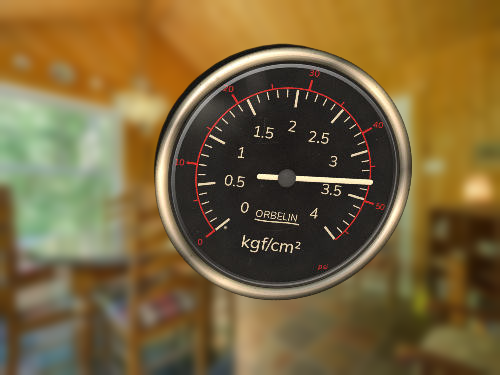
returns 3.3,kg/cm²
